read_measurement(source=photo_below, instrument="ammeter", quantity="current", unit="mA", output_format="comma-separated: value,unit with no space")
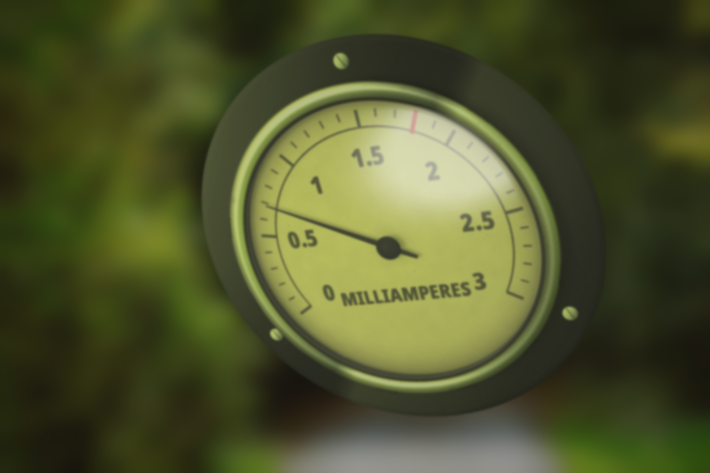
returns 0.7,mA
